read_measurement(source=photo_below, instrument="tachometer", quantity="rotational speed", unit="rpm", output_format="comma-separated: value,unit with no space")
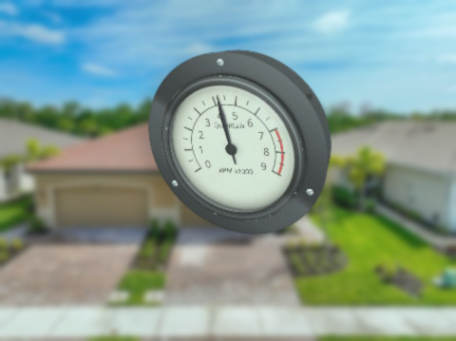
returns 4250,rpm
